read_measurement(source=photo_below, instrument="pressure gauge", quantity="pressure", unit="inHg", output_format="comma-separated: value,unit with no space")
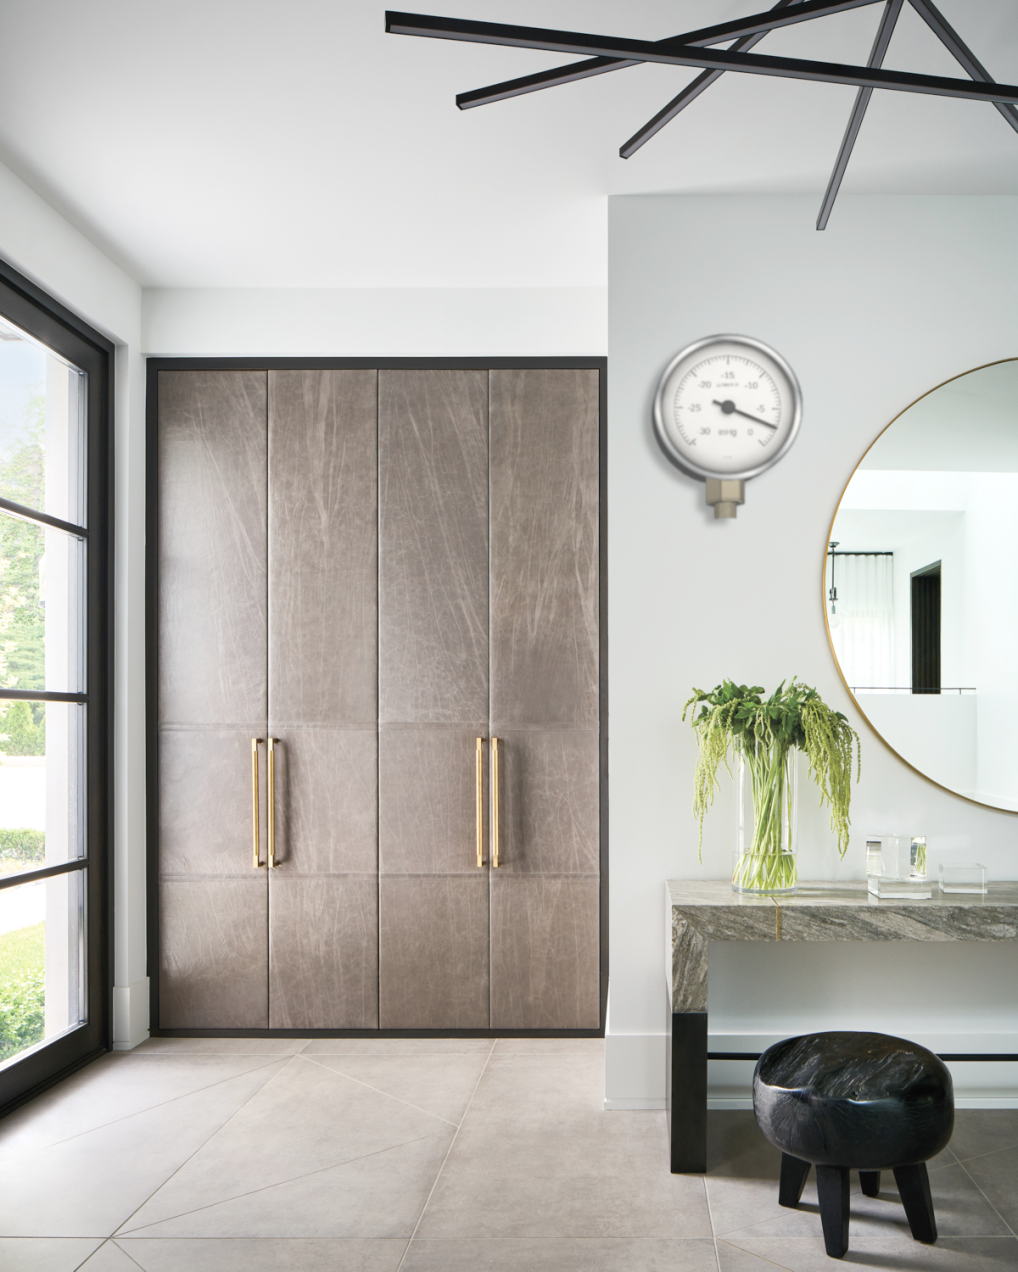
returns -2.5,inHg
